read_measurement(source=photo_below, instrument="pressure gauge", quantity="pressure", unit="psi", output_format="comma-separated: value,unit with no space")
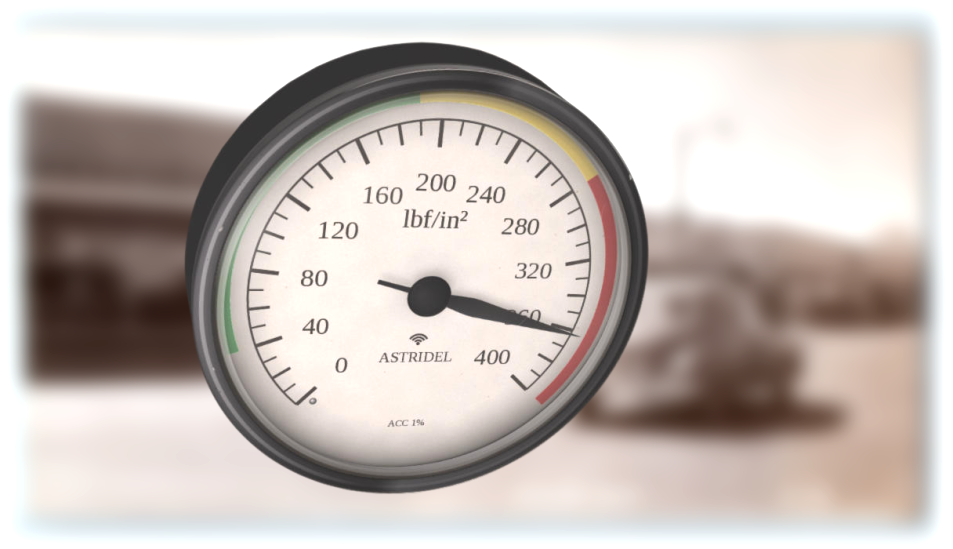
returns 360,psi
